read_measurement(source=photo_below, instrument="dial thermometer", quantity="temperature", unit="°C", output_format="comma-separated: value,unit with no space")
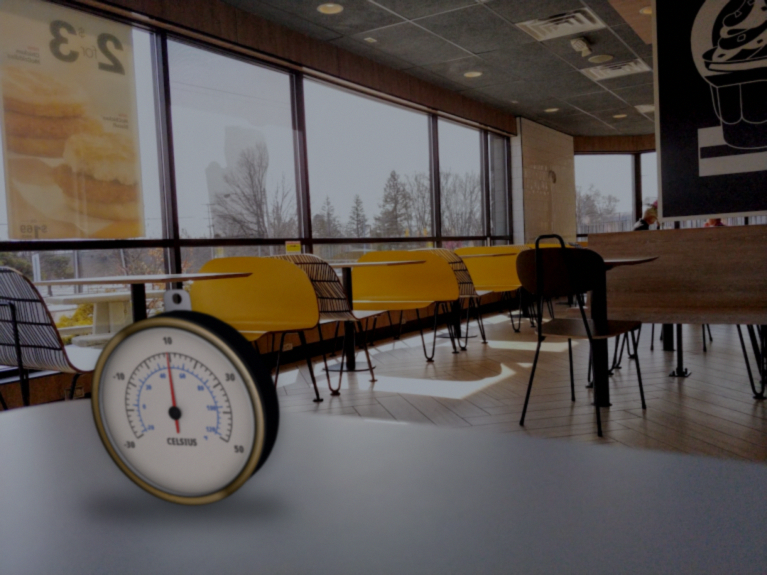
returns 10,°C
